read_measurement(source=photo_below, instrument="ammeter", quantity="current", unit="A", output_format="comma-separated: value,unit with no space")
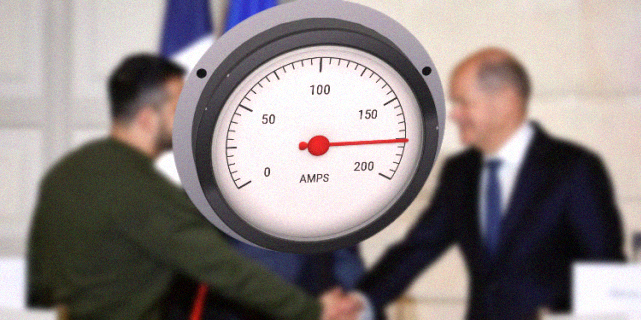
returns 175,A
